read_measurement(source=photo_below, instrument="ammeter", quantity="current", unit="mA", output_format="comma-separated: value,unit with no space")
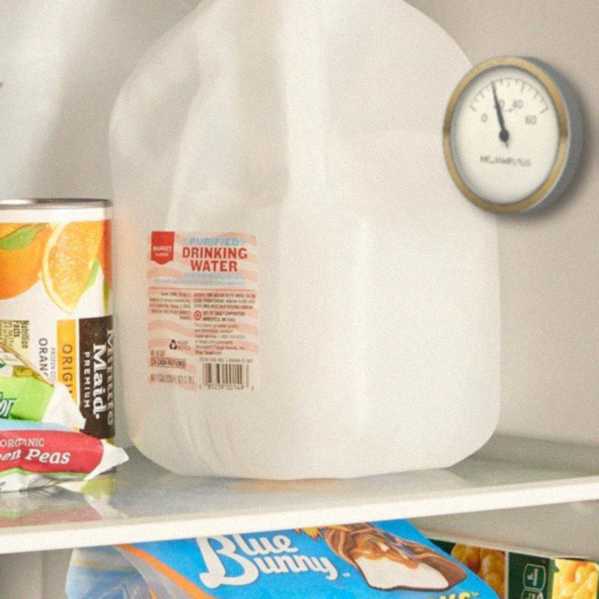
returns 20,mA
